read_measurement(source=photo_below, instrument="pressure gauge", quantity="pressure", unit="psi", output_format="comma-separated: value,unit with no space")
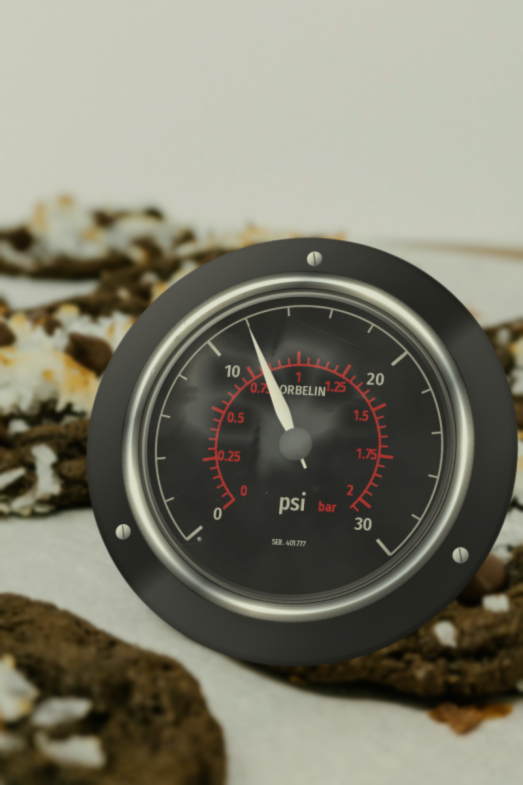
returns 12,psi
